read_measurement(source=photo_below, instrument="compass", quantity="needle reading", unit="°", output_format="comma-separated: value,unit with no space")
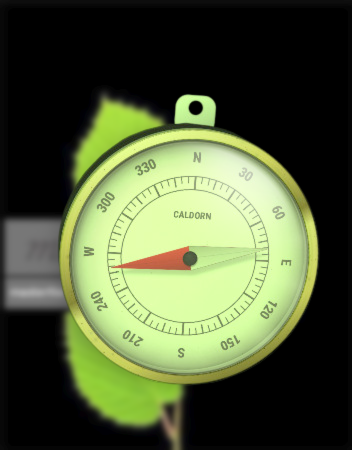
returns 260,°
